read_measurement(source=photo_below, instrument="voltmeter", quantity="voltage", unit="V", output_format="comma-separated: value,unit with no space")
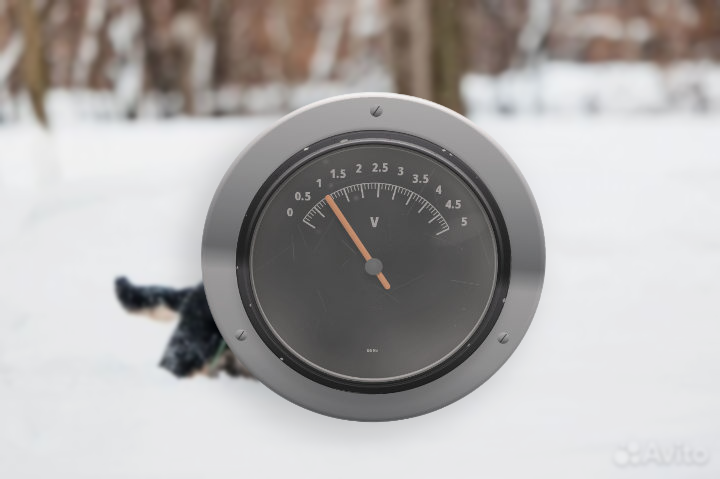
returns 1,V
